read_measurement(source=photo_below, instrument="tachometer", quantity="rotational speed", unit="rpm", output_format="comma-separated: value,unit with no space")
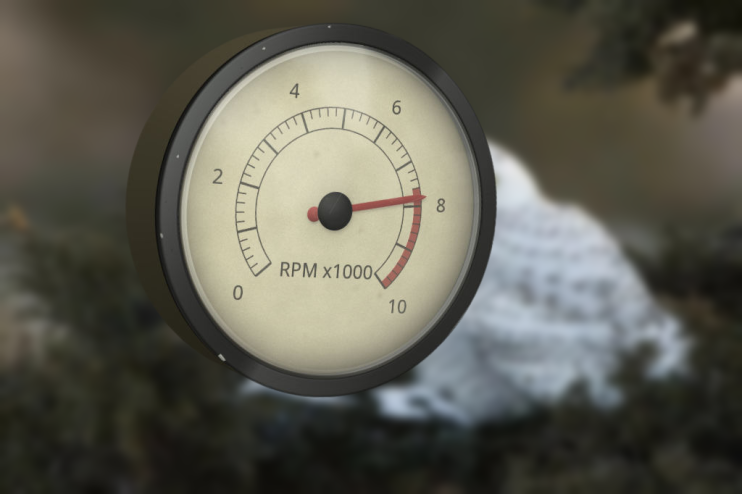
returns 7800,rpm
